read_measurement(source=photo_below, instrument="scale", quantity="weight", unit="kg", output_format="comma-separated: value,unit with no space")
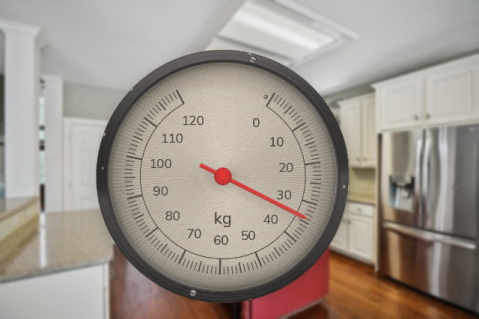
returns 34,kg
